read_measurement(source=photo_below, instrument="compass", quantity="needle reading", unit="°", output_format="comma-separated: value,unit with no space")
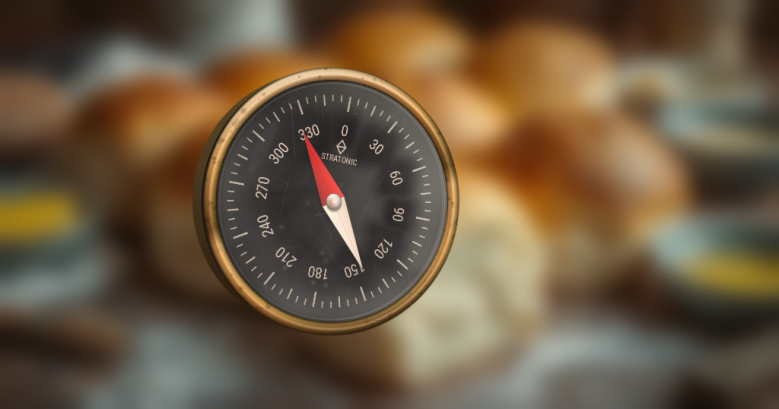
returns 325,°
